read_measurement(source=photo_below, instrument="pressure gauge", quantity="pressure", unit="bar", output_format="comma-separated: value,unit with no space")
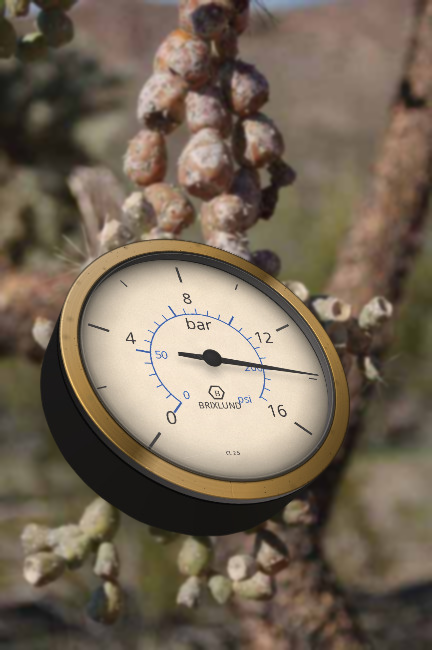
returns 14,bar
